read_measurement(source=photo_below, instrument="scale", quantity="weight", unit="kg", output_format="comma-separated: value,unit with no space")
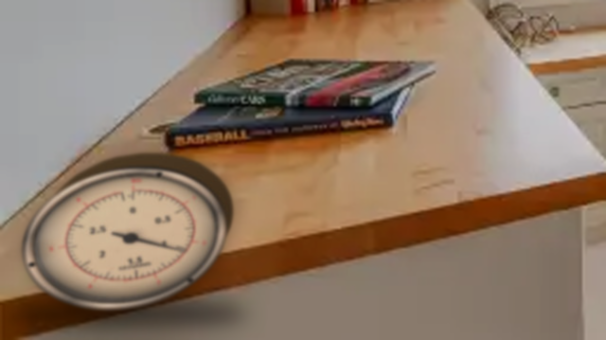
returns 1,kg
